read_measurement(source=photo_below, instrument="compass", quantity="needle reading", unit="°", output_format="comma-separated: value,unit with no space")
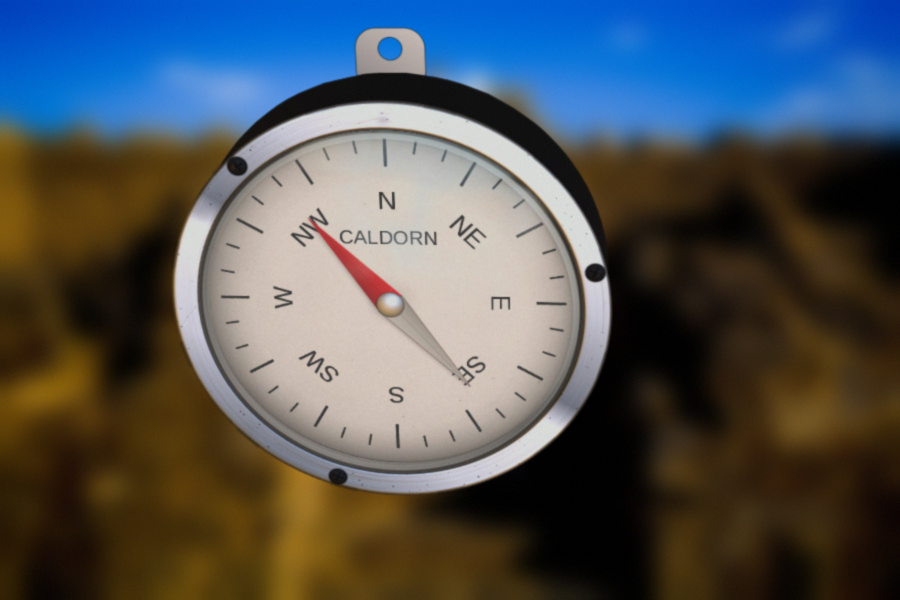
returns 320,°
